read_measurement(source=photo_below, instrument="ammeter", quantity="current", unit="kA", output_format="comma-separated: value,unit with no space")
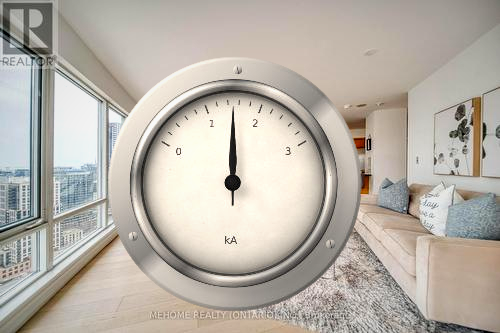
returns 1.5,kA
